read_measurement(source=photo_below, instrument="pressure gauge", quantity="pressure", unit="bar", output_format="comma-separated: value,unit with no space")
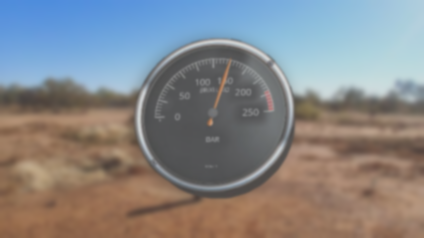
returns 150,bar
